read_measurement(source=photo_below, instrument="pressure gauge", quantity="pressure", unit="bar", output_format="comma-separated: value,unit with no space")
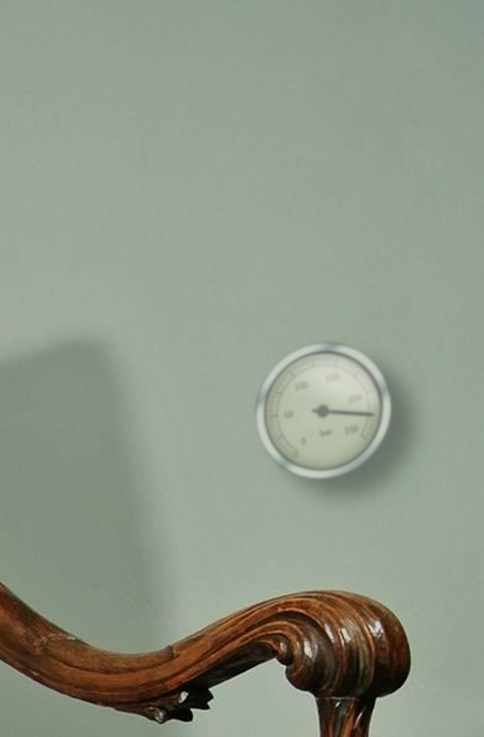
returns 225,bar
